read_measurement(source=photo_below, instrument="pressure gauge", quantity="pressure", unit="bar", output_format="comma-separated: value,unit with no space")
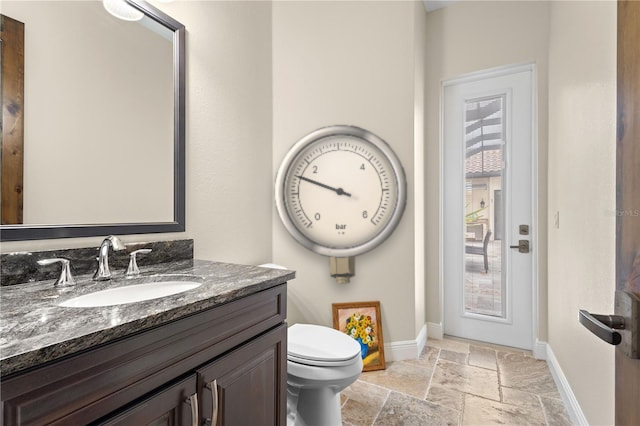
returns 1.5,bar
